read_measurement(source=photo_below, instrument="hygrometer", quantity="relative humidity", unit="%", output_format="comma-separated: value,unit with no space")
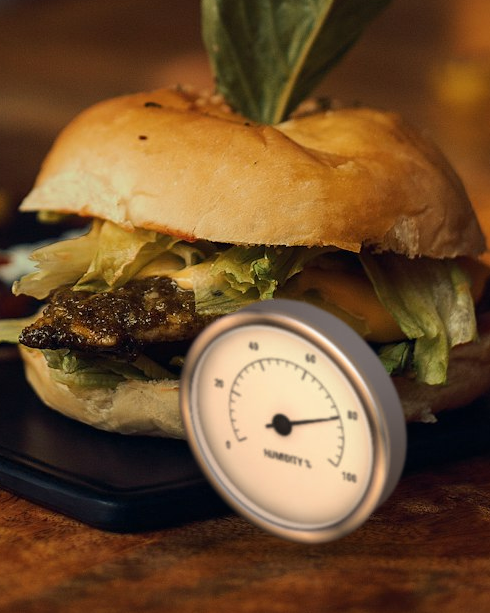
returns 80,%
